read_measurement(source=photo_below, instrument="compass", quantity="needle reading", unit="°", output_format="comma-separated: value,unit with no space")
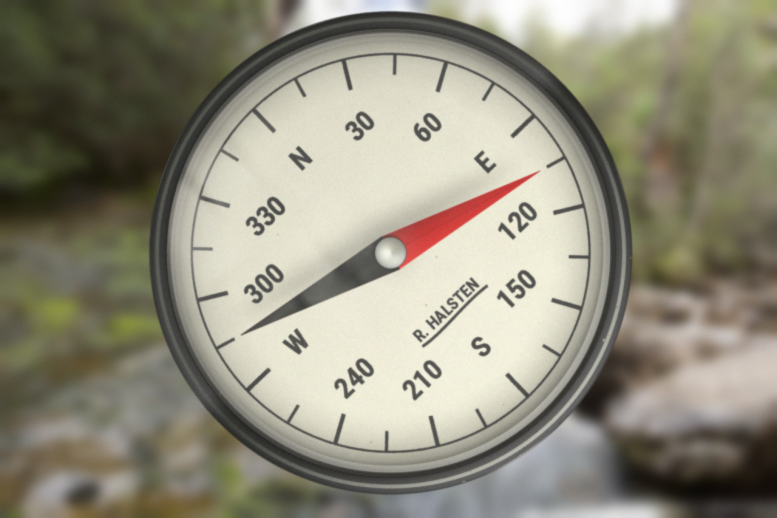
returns 105,°
